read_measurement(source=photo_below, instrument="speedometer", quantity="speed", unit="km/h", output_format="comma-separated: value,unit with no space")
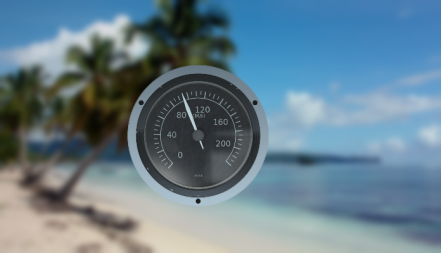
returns 95,km/h
